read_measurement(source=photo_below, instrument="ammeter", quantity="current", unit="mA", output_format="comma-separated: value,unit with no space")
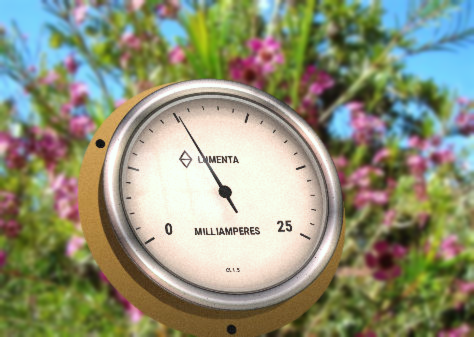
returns 10,mA
